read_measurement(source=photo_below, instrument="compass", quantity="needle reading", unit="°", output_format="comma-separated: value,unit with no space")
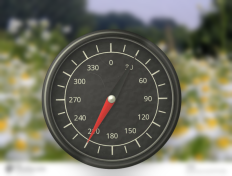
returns 210,°
